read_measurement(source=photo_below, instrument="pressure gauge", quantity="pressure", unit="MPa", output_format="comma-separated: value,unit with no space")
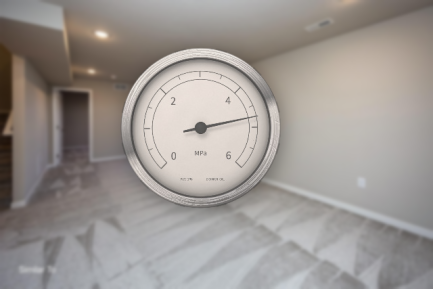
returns 4.75,MPa
